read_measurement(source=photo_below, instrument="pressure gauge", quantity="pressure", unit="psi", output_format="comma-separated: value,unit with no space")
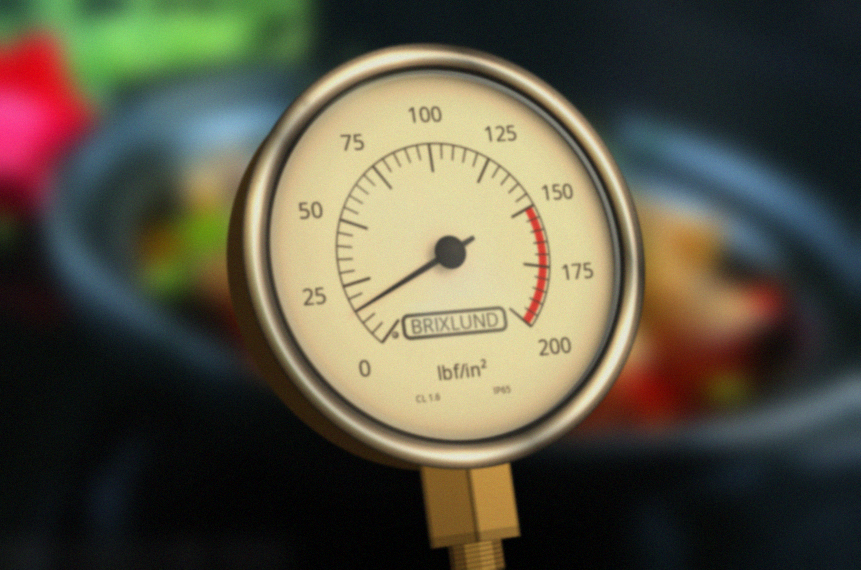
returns 15,psi
